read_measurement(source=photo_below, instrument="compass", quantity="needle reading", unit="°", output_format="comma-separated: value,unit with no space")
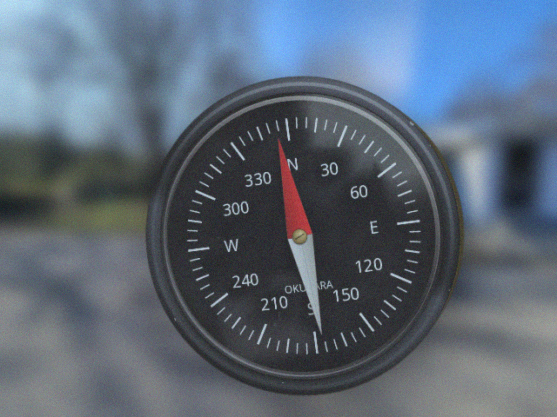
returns 355,°
